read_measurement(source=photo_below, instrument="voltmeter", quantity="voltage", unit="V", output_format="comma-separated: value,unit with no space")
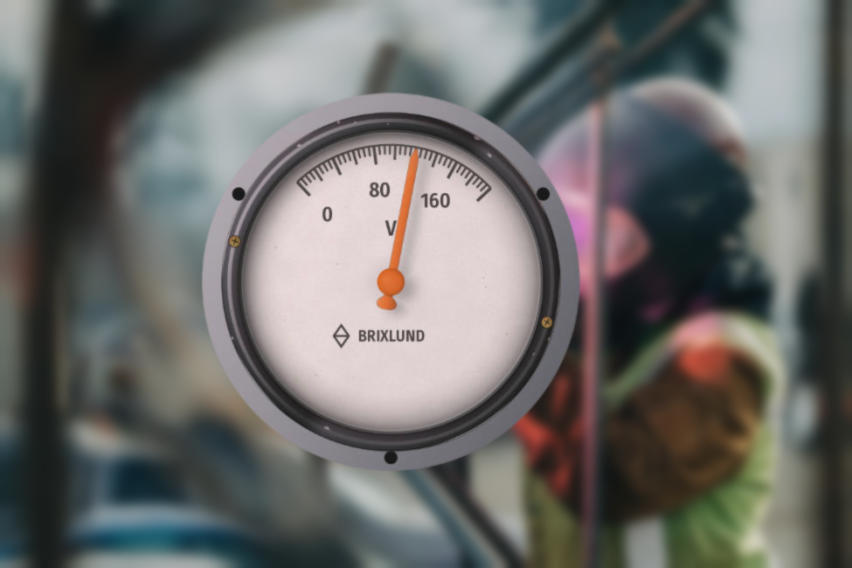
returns 120,V
